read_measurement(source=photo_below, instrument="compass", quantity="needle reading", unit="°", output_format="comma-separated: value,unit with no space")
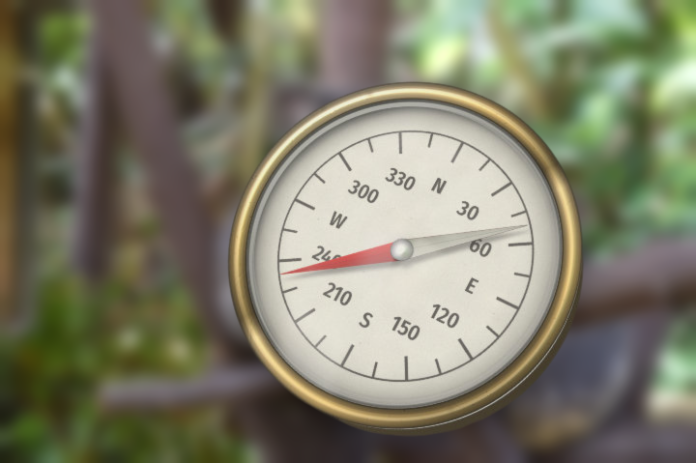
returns 232.5,°
